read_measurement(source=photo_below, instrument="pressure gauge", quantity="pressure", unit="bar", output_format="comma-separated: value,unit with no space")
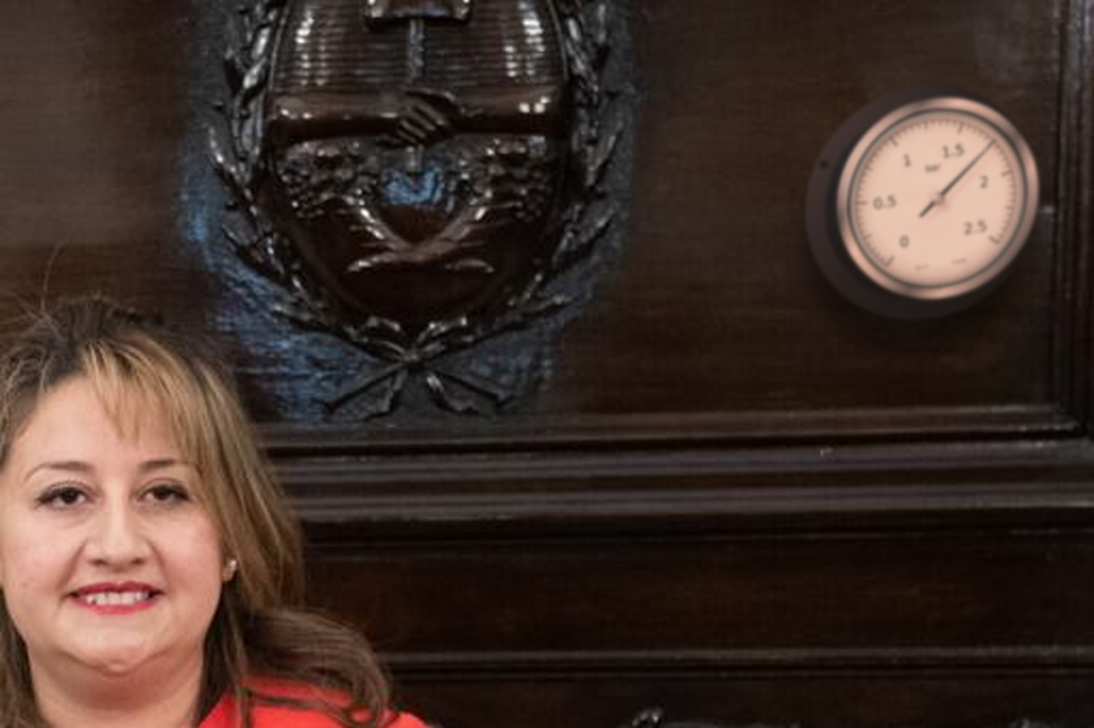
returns 1.75,bar
